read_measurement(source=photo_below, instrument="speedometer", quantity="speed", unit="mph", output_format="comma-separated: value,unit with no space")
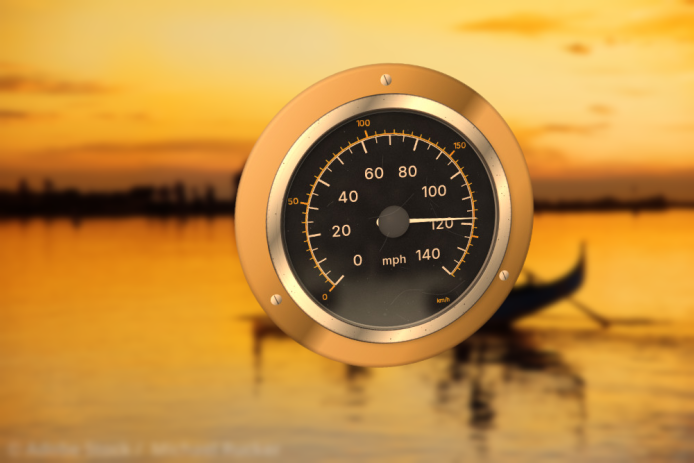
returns 117.5,mph
